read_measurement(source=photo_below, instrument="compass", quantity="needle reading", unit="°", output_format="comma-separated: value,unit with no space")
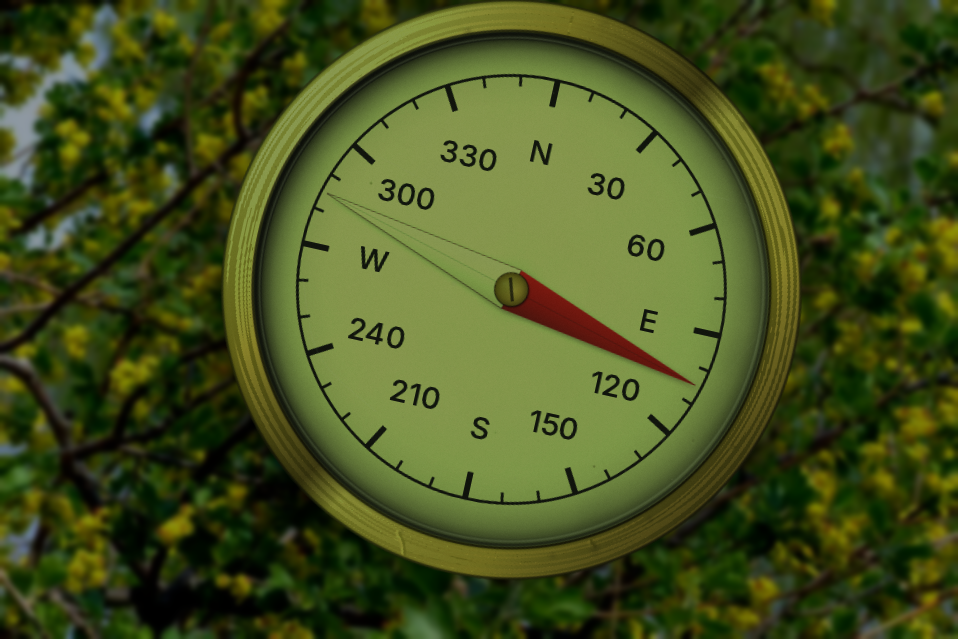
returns 105,°
